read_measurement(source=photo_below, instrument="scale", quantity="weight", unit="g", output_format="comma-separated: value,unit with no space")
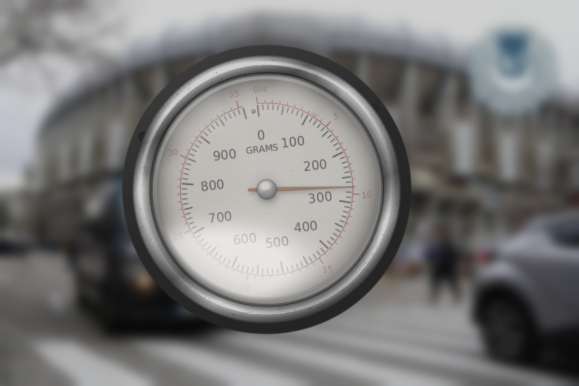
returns 270,g
